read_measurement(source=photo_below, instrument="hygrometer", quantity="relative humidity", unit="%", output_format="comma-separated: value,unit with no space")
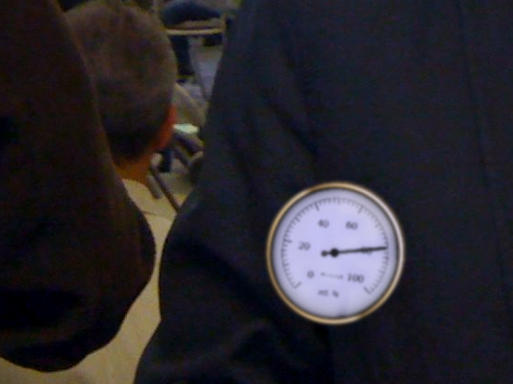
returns 80,%
